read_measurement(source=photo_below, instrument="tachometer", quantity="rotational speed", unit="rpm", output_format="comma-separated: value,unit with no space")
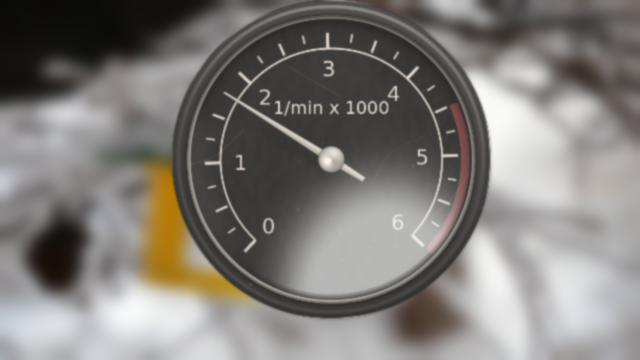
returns 1750,rpm
